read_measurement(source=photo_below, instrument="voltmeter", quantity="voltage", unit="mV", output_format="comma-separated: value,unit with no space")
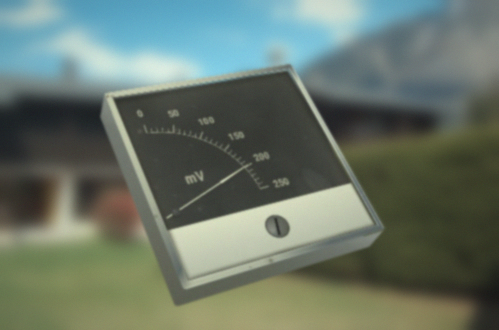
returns 200,mV
